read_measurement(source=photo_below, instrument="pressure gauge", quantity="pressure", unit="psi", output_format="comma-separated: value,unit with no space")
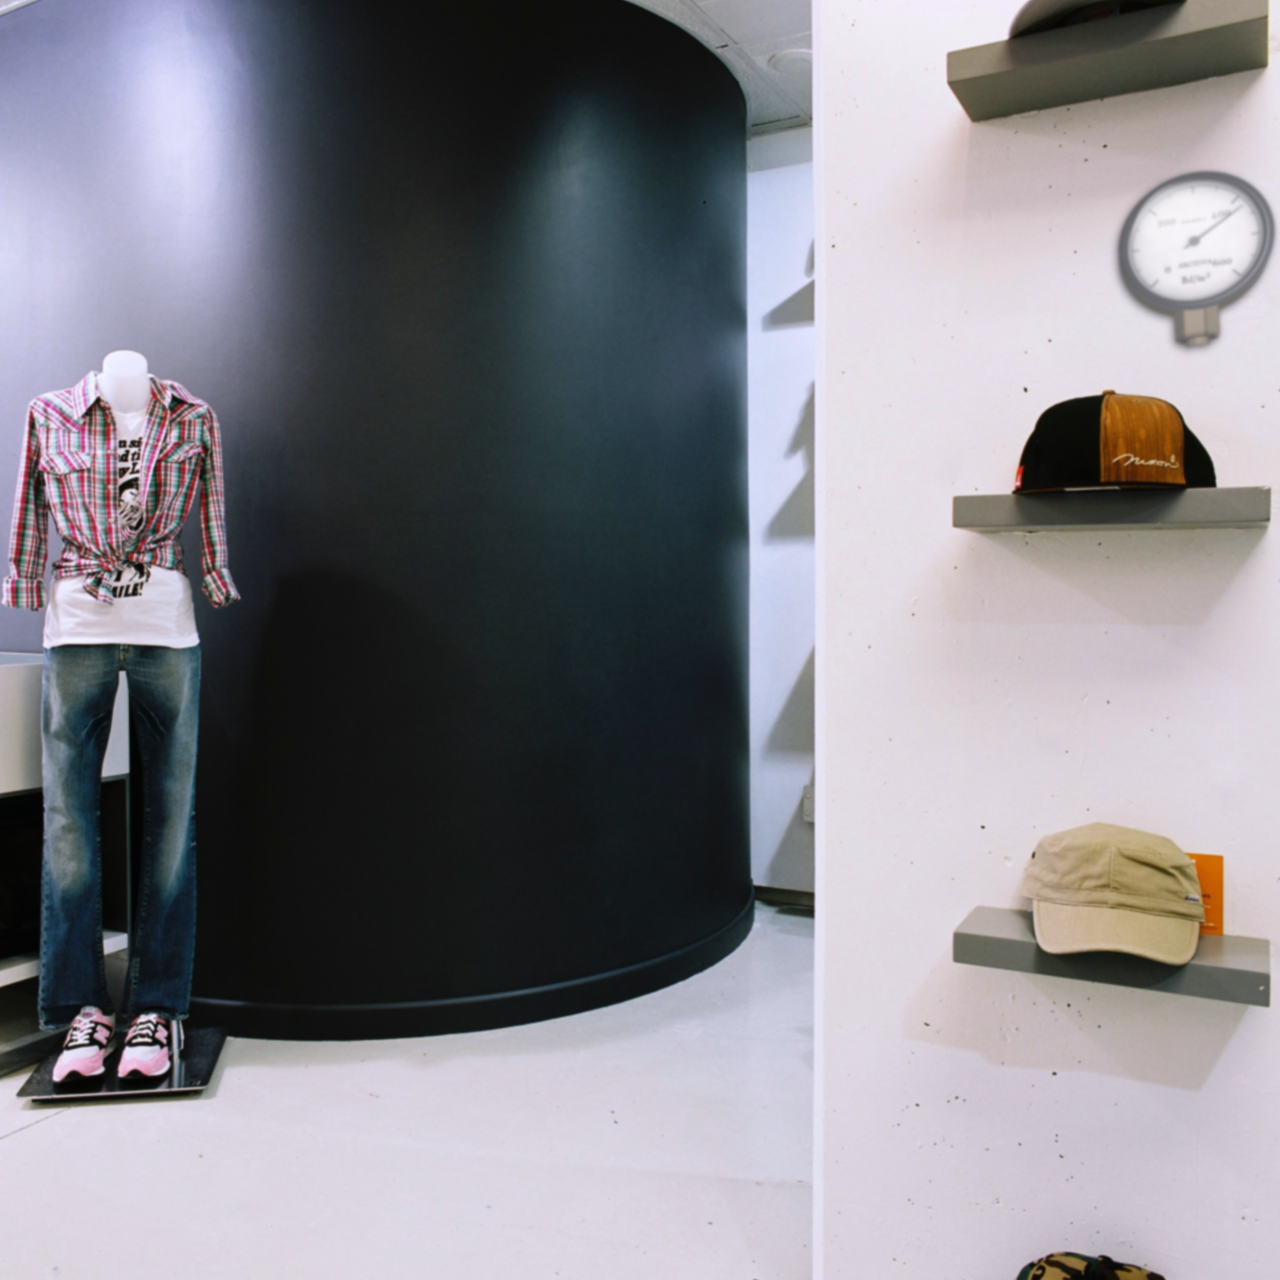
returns 425,psi
